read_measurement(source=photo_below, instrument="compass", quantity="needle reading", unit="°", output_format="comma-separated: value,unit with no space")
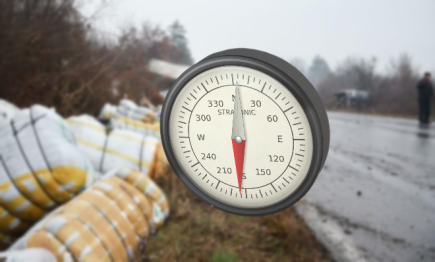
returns 185,°
